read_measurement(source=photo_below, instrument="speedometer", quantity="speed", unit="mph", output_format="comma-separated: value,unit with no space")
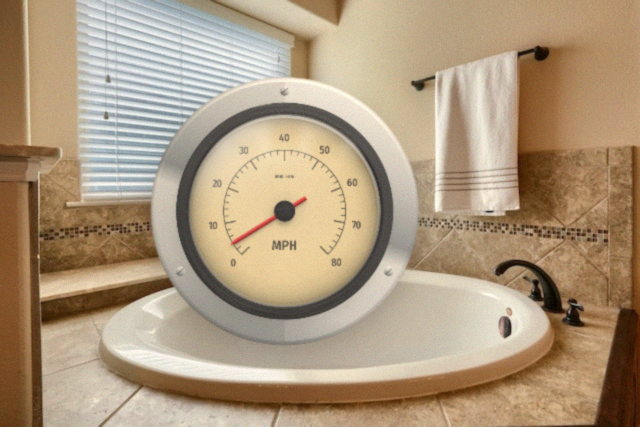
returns 4,mph
